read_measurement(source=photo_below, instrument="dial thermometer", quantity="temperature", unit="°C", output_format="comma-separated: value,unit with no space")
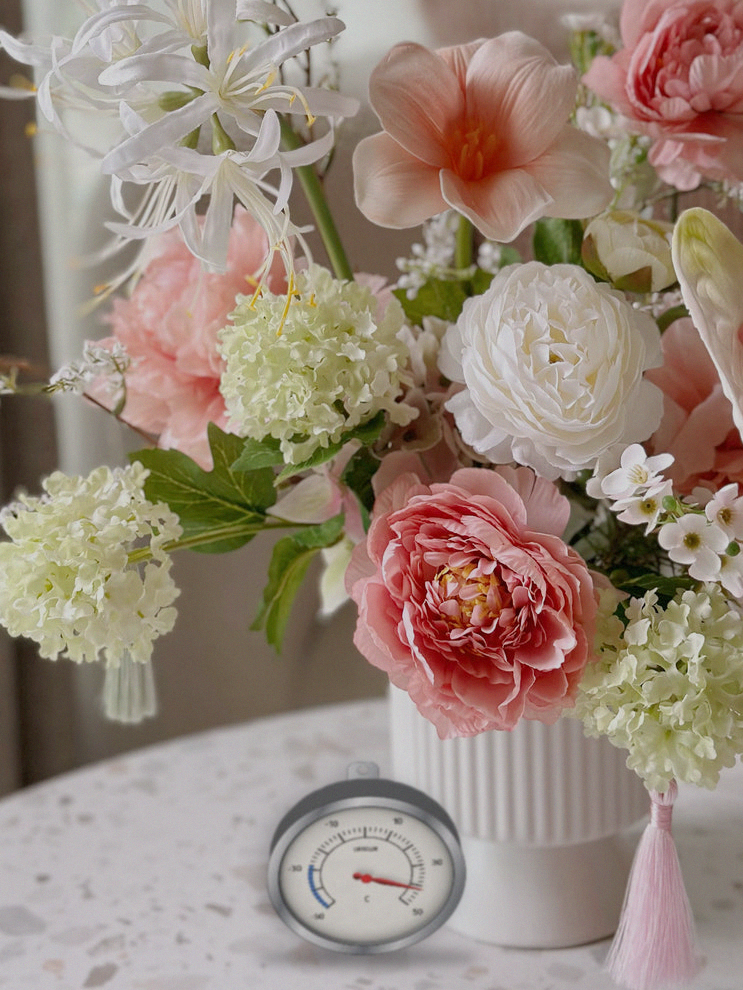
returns 40,°C
